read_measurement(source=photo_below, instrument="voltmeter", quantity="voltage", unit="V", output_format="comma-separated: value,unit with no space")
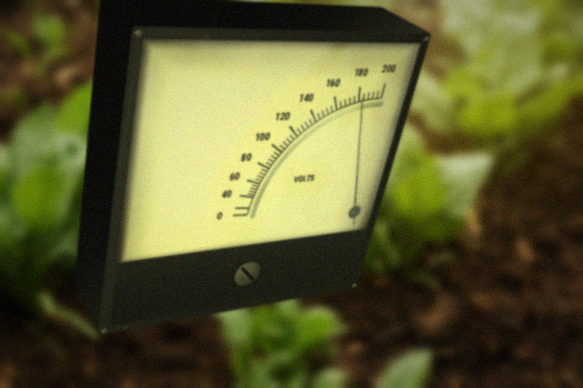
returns 180,V
